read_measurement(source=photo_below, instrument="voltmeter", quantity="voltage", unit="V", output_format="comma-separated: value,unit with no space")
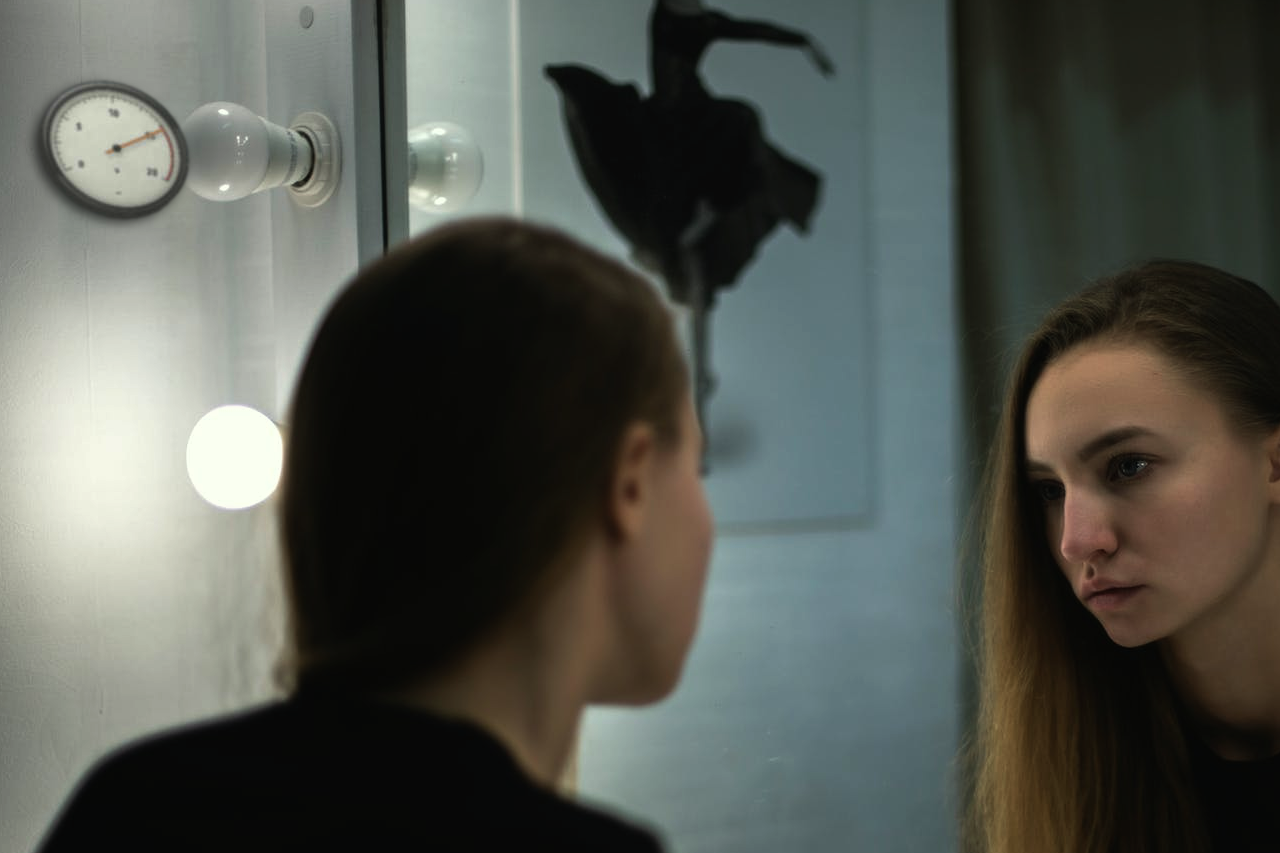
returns 15,V
